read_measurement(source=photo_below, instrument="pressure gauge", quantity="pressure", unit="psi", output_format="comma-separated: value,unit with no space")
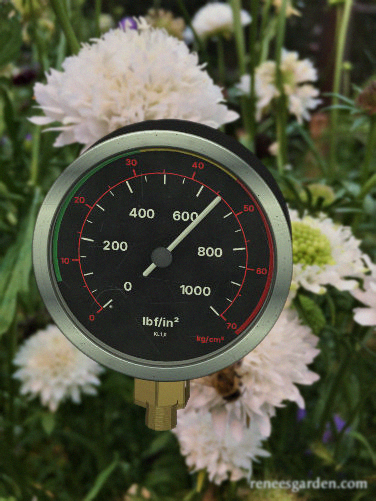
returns 650,psi
